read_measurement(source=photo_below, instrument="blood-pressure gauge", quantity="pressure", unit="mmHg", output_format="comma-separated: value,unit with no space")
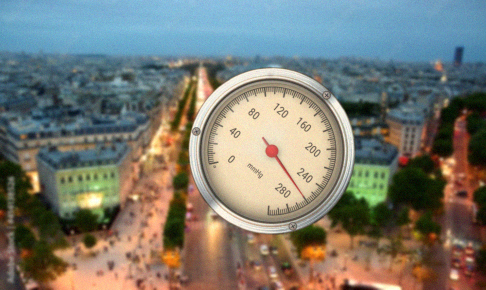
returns 260,mmHg
